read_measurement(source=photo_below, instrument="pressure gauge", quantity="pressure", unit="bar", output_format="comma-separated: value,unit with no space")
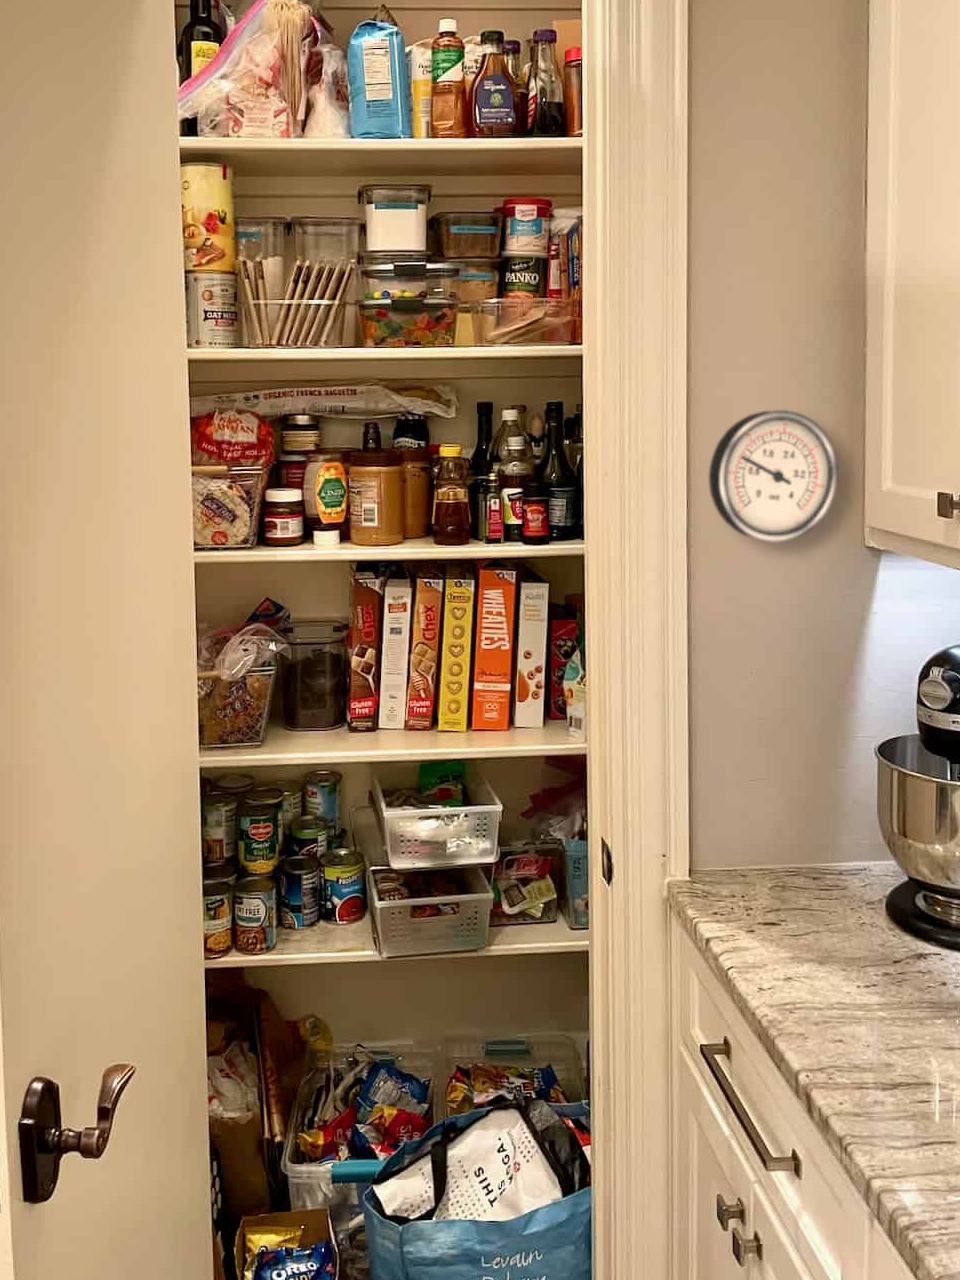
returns 1,bar
